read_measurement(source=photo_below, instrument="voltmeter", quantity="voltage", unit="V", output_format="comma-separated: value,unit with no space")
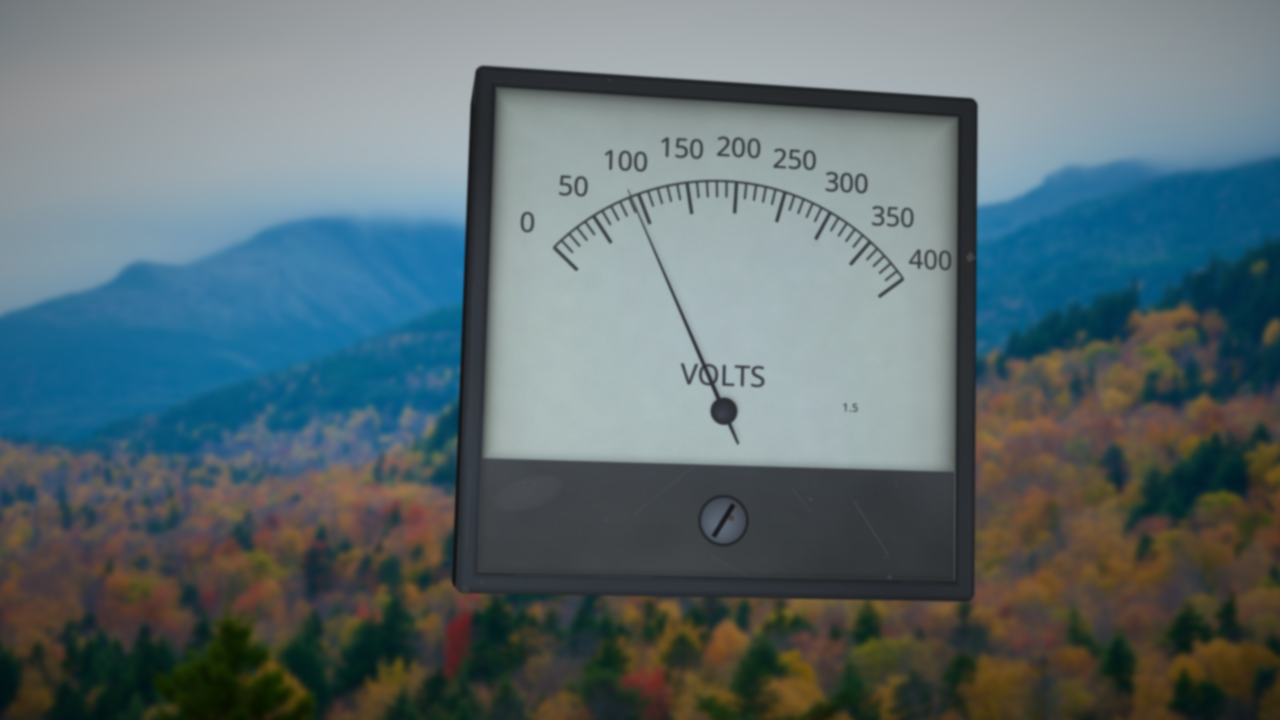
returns 90,V
